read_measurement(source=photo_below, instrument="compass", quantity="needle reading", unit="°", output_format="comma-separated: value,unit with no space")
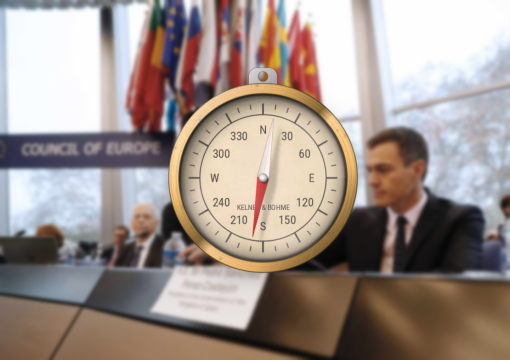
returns 190,°
